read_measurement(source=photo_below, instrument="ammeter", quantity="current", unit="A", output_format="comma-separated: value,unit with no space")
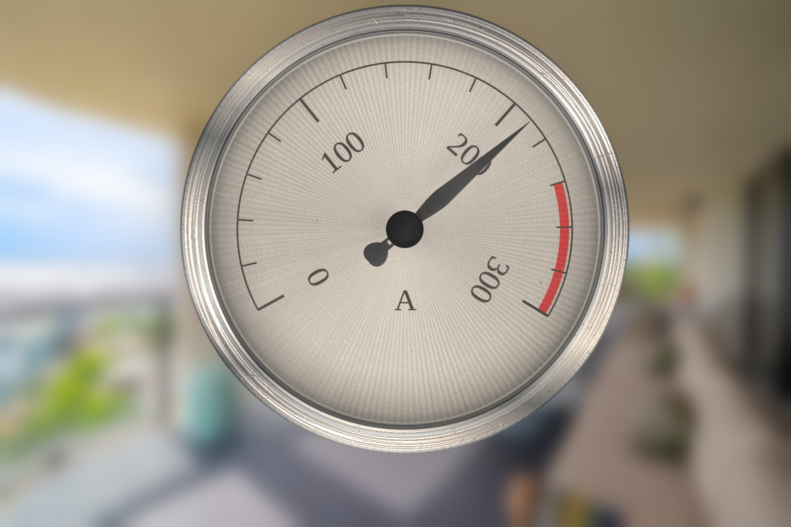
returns 210,A
